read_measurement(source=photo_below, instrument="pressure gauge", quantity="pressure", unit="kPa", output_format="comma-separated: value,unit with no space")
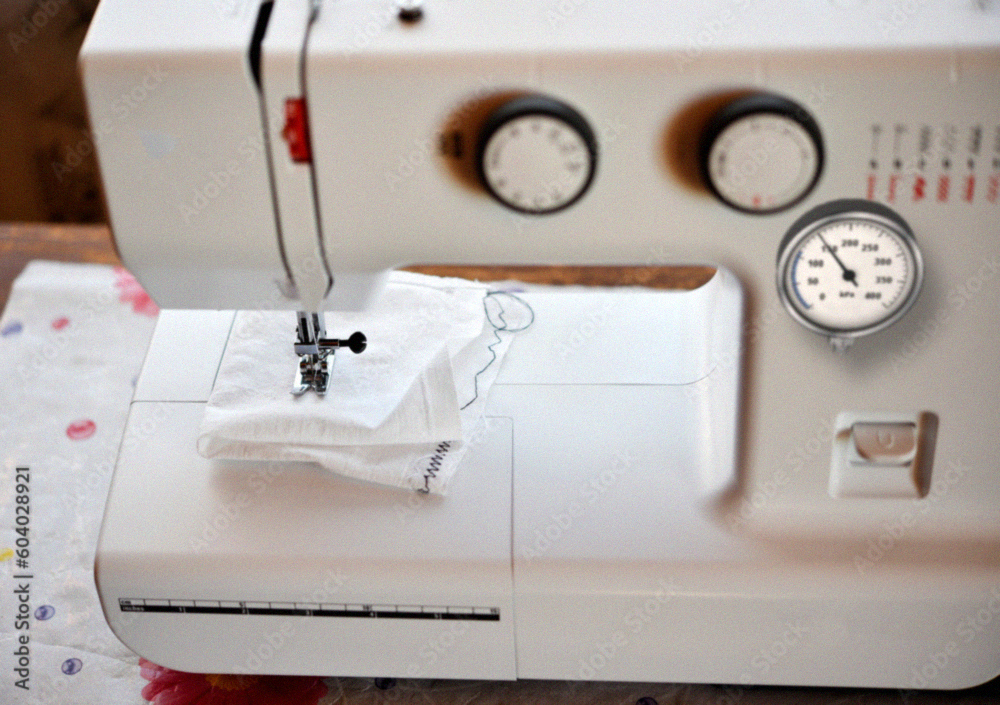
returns 150,kPa
